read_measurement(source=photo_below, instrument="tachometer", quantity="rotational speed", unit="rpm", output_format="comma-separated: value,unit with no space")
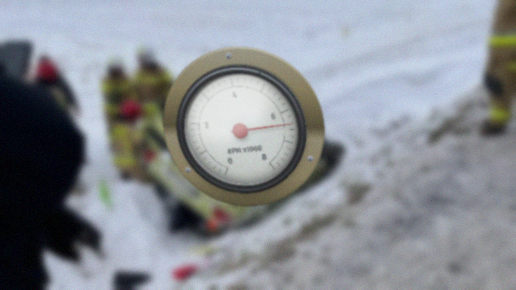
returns 6400,rpm
